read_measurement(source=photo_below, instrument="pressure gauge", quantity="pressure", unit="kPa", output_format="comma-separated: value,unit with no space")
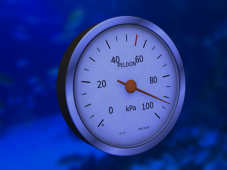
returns 92.5,kPa
